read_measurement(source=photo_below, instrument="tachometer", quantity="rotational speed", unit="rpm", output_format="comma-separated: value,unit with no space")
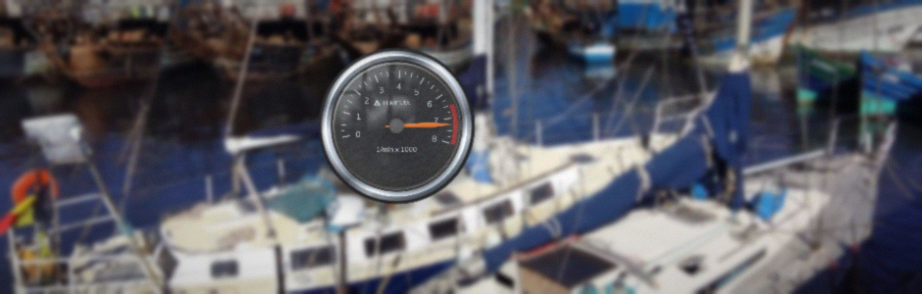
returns 7250,rpm
